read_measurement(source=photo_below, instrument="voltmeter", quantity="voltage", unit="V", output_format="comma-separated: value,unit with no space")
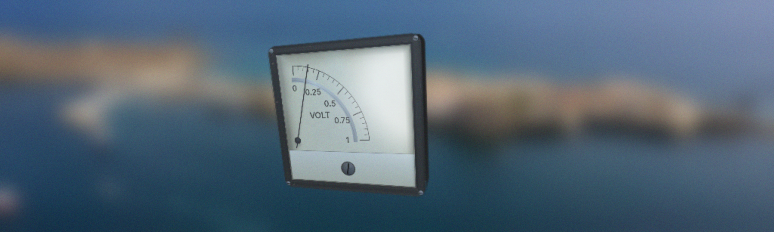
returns 0.15,V
